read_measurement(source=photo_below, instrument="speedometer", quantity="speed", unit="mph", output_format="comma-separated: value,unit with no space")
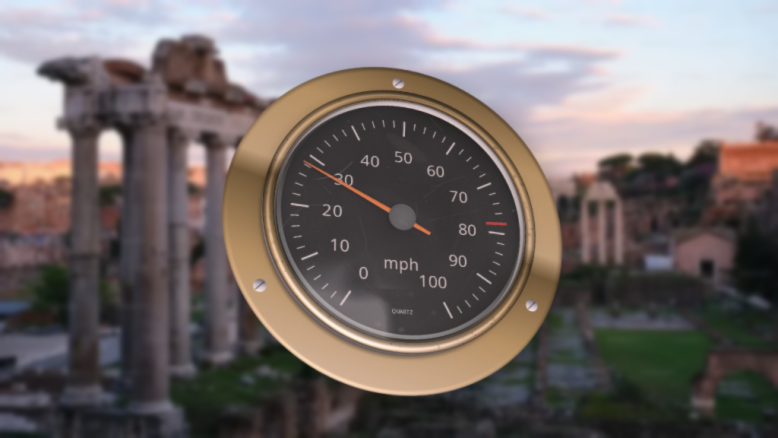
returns 28,mph
